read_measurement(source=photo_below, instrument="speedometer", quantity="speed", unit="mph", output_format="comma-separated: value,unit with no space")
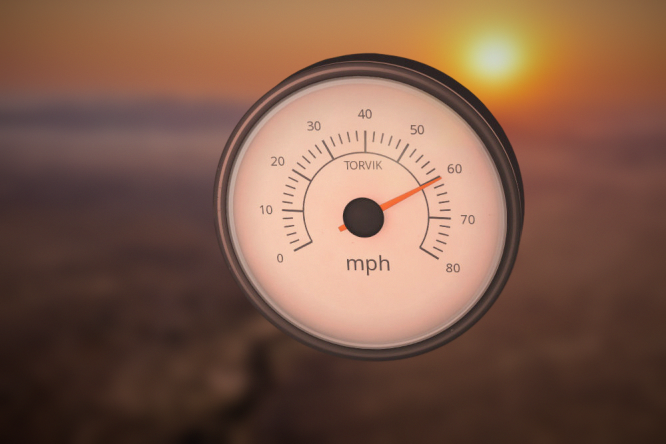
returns 60,mph
